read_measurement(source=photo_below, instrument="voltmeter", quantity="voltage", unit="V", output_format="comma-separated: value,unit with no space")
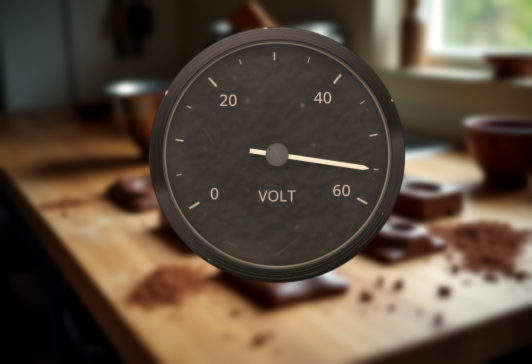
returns 55,V
